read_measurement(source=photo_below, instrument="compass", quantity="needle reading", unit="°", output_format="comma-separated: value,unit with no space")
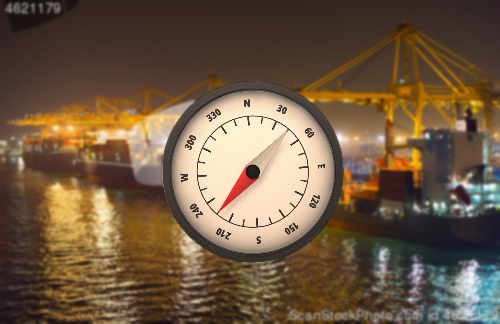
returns 225,°
